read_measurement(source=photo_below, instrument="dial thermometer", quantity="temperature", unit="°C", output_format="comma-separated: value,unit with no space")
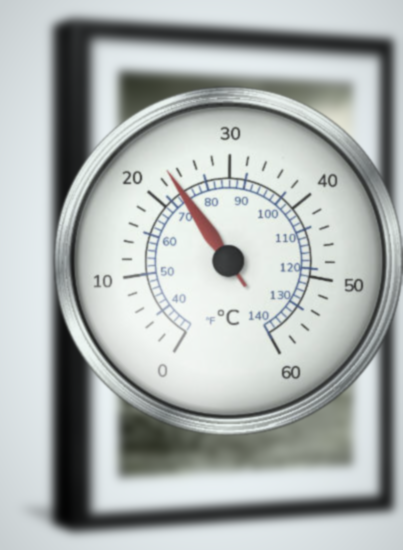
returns 23,°C
